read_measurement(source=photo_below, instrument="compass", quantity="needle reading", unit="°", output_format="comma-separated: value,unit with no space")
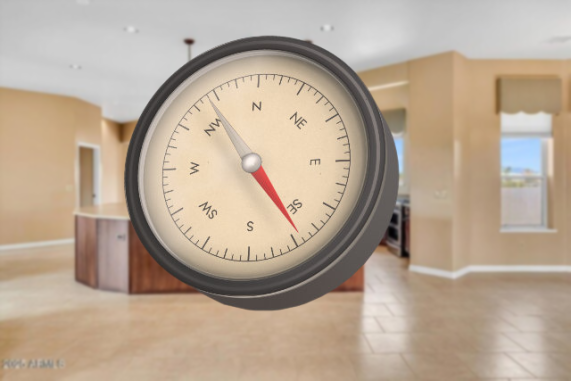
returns 145,°
